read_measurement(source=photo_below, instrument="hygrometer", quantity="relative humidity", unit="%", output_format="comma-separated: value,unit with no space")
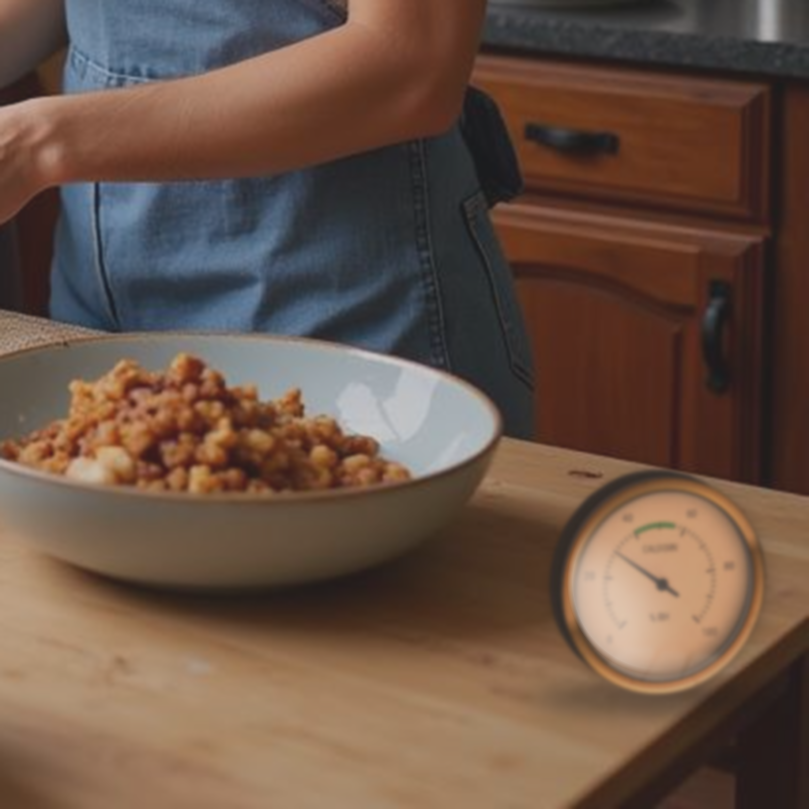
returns 30,%
